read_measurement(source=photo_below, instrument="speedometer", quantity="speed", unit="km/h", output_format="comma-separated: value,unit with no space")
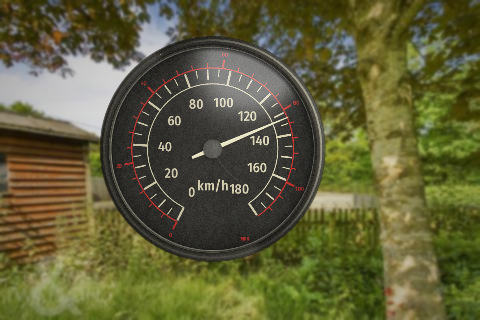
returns 132.5,km/h
